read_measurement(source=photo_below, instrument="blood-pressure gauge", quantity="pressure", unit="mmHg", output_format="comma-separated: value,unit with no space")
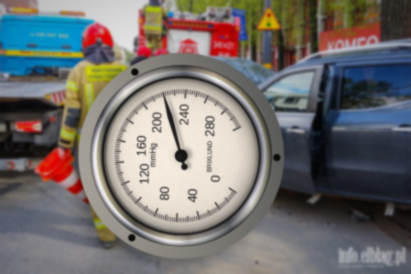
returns 220,mmHg
